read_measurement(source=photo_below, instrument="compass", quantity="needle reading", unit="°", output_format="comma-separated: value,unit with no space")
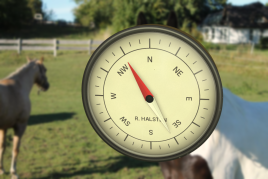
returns 330,°
